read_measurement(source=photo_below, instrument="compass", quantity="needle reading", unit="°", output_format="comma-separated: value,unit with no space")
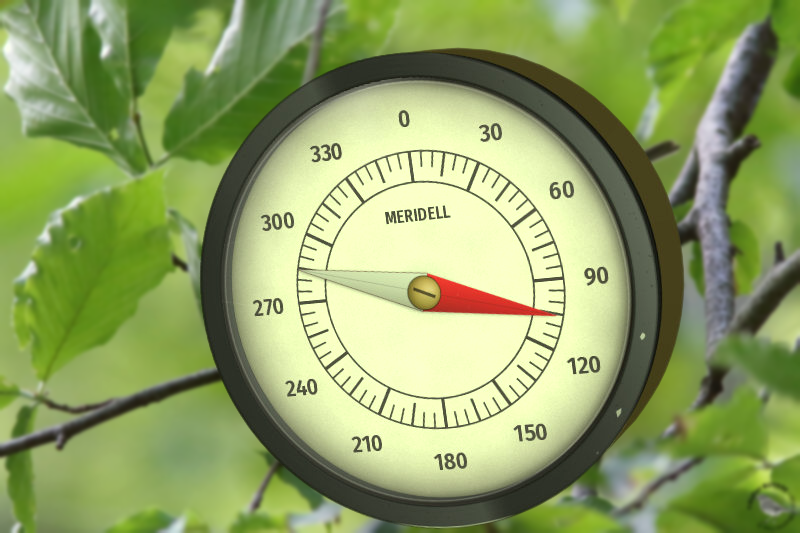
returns 105,°
